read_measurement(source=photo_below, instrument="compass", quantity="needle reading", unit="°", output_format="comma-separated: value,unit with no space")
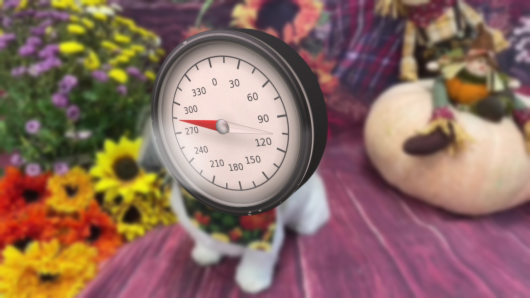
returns 285,°
